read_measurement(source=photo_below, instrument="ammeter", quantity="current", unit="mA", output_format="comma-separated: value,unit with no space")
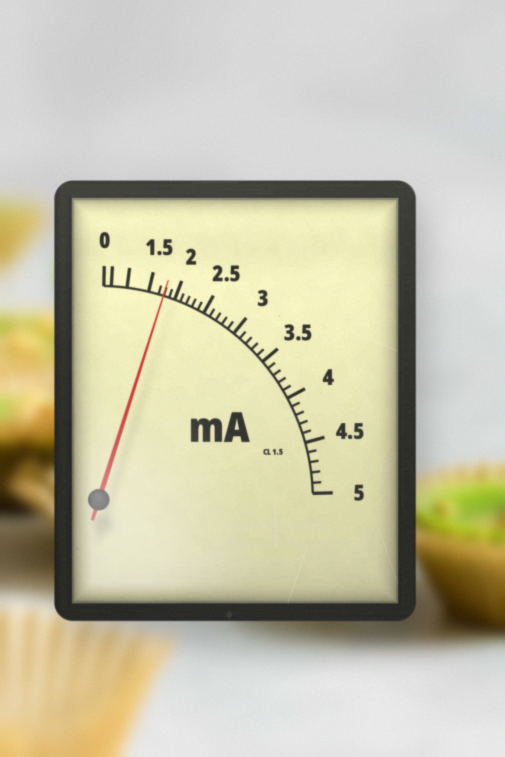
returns 1.8,mA
